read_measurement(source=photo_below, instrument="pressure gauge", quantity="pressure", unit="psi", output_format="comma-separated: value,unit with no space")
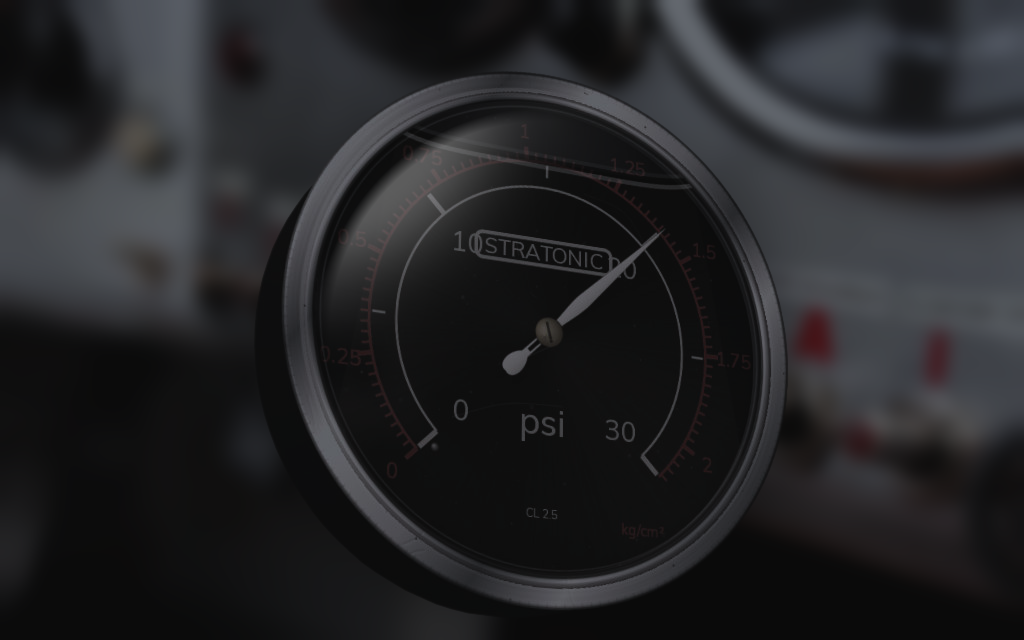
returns 20,psi
